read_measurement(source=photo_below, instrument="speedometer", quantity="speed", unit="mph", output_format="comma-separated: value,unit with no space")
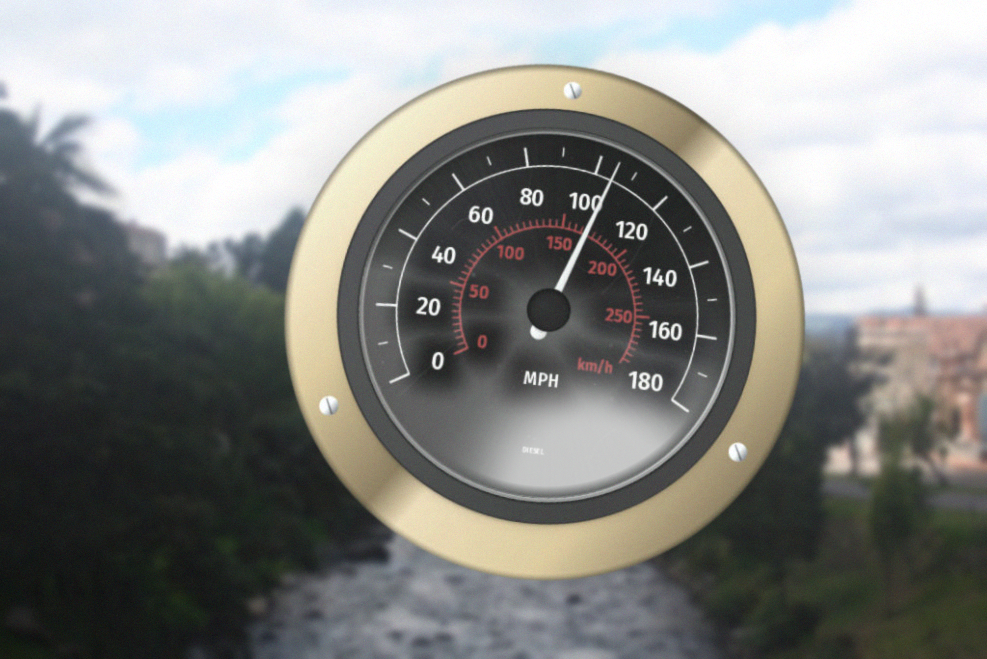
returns 105,mph
